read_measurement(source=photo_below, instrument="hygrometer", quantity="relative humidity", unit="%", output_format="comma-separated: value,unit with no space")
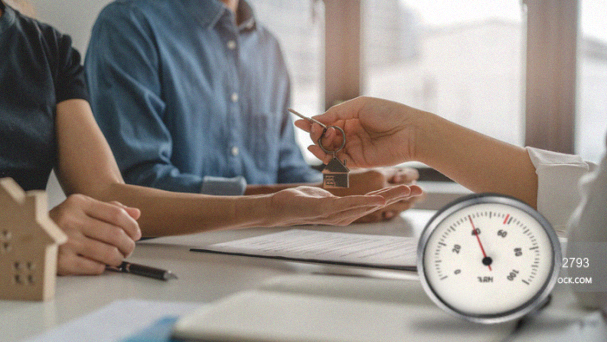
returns 40,%
